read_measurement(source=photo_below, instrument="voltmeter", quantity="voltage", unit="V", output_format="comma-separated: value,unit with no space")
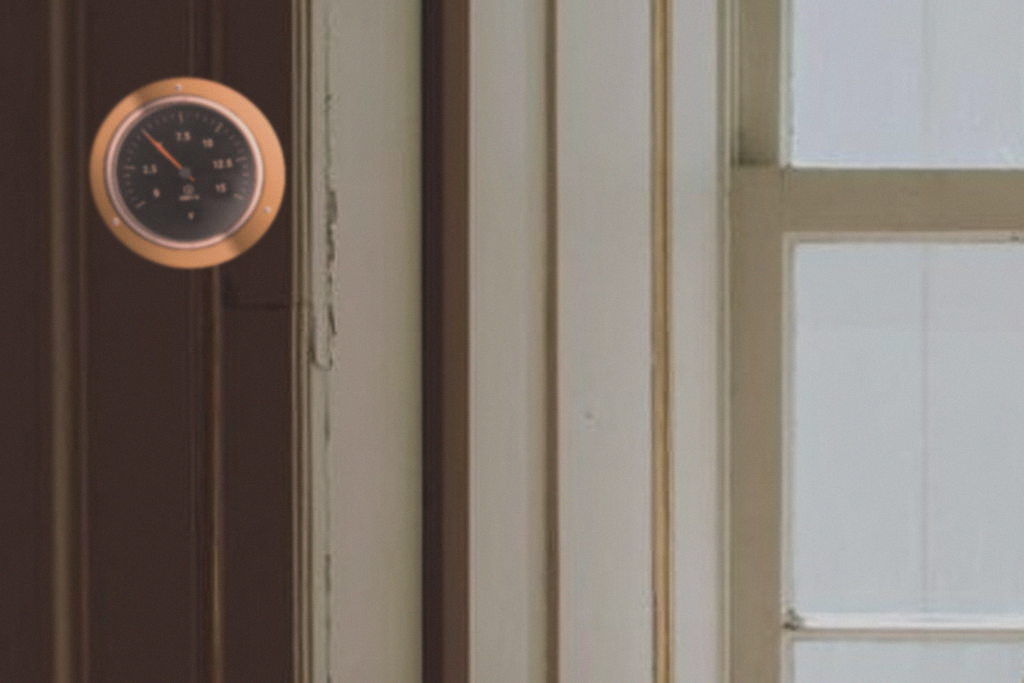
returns 5,V
